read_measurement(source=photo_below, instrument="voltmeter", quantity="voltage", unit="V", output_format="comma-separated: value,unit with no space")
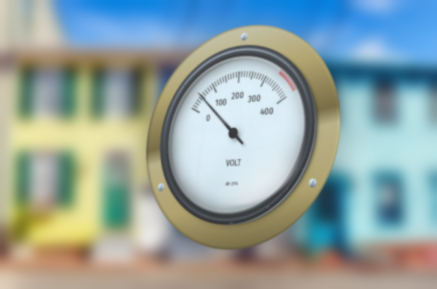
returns 50,V
